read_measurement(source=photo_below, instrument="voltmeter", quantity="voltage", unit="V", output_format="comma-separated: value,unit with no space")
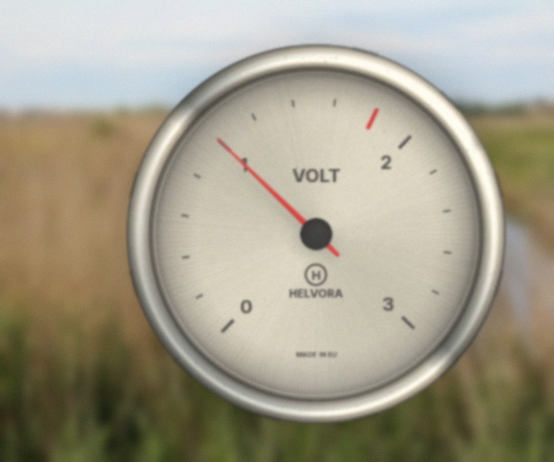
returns 1,V
